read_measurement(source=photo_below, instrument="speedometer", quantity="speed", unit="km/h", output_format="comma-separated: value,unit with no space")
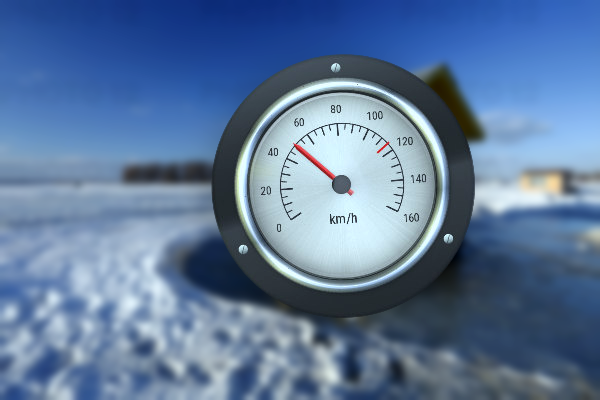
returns 50,km/h
